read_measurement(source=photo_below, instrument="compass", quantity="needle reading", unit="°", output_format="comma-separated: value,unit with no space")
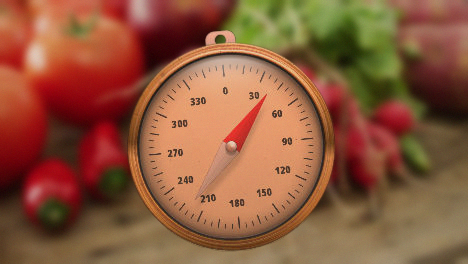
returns 40,°
